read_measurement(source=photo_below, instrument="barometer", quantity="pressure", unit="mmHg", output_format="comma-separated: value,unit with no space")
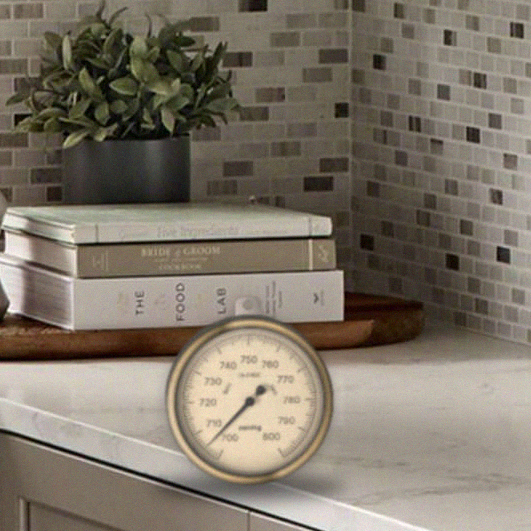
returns 705,mmHg
